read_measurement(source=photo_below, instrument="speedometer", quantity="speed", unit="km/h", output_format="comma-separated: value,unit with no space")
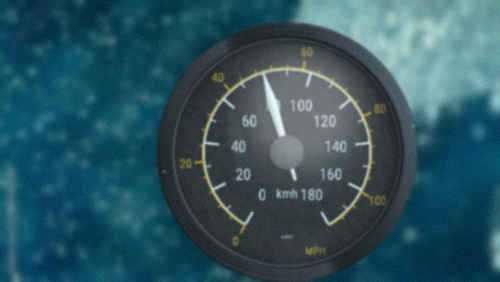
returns 80,km/h
